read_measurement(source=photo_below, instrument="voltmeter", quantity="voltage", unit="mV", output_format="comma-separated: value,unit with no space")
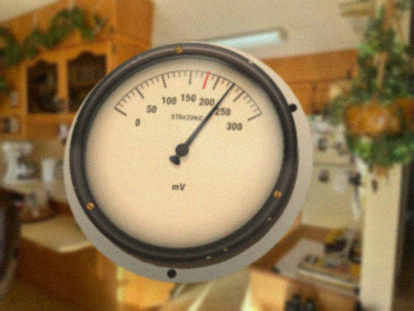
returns 230,mV
